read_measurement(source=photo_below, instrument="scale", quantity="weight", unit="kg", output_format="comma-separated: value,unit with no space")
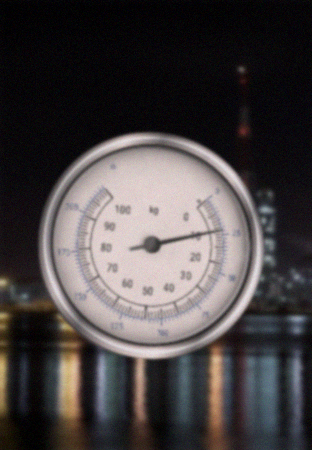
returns 10,kg
